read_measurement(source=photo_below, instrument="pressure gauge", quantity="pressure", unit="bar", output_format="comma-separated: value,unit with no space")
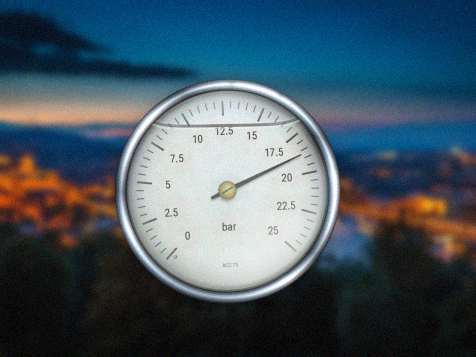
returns 18.75,bar
